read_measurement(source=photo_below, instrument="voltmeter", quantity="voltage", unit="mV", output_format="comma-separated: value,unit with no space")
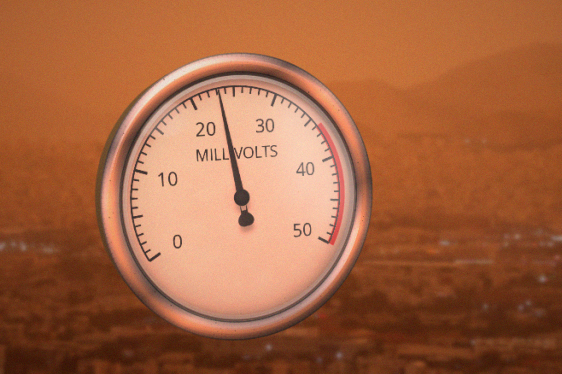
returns 23,mV
